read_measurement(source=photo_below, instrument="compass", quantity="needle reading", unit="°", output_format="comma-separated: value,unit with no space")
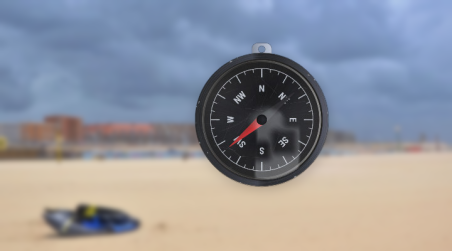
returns 230,°
